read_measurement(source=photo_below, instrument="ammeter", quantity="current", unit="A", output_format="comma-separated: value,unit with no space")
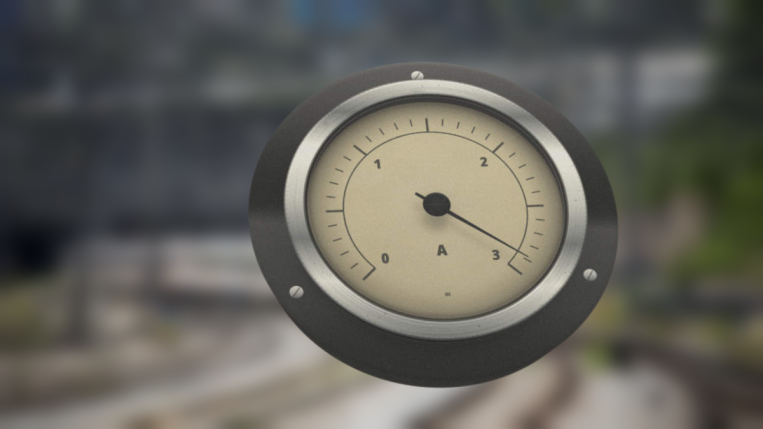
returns 2.9,A
